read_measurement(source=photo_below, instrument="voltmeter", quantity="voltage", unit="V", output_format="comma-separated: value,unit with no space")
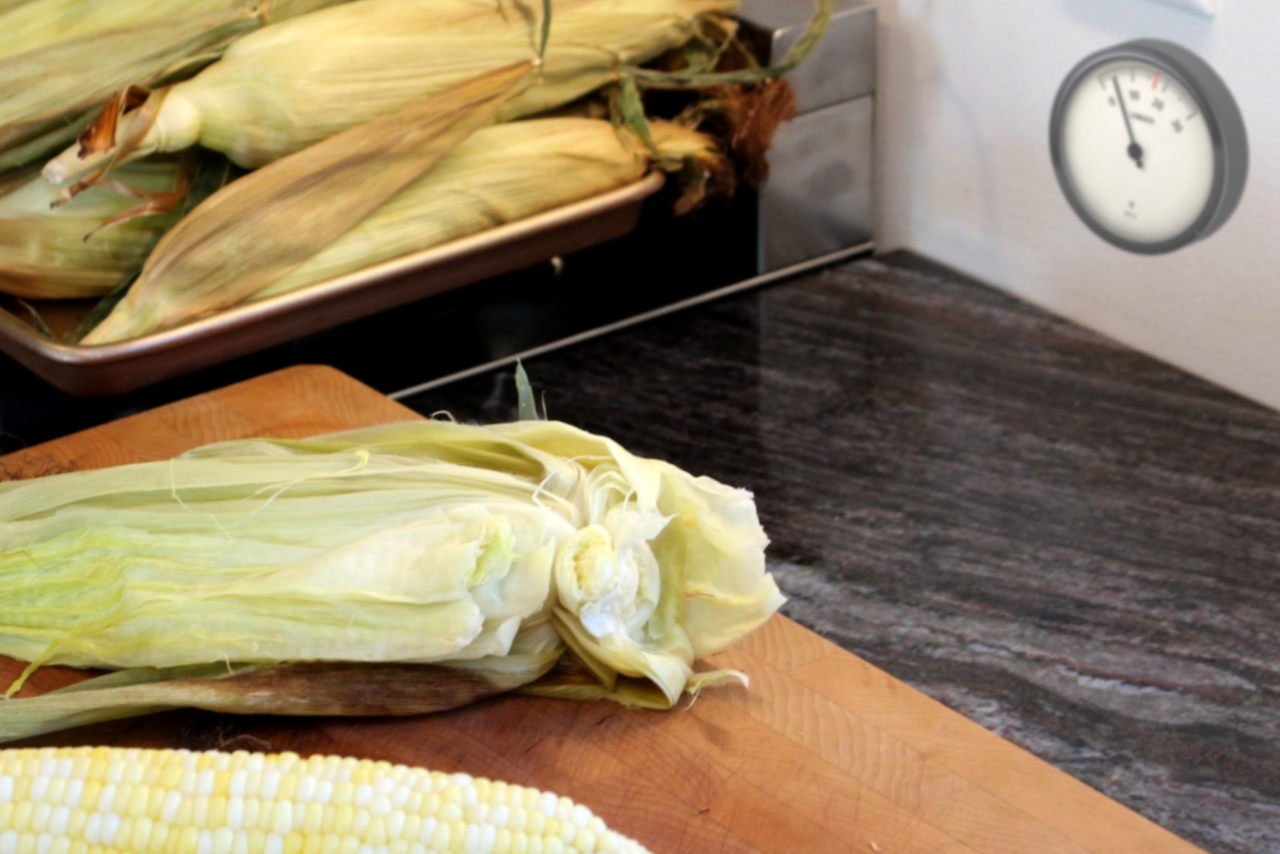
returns 5,V
